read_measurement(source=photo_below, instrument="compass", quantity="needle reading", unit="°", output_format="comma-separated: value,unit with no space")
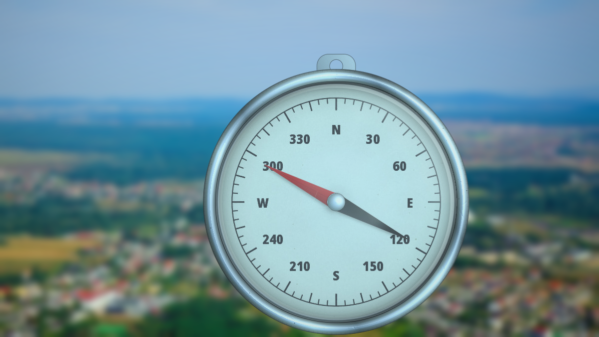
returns 297.5,°
